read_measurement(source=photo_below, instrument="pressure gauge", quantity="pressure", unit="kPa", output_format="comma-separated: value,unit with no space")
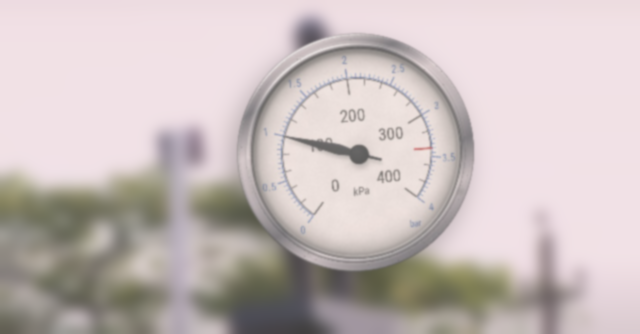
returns 100,kPa
